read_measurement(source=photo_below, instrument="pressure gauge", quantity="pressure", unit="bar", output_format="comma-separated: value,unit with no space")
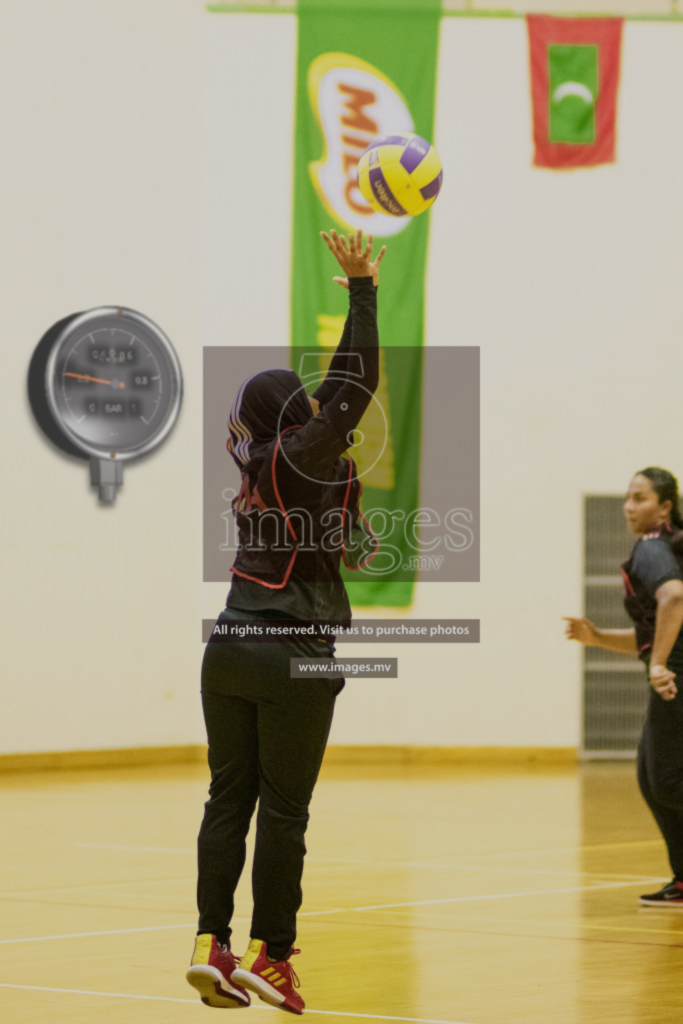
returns 0.2,bar
